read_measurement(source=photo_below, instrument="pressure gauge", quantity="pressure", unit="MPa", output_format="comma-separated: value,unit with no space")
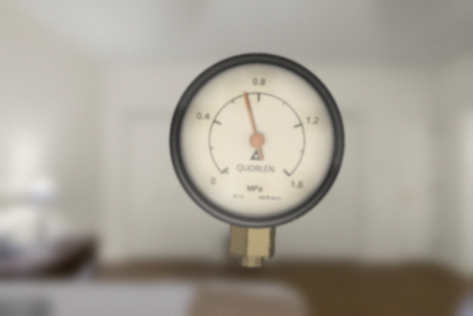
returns 0.7,MPa
